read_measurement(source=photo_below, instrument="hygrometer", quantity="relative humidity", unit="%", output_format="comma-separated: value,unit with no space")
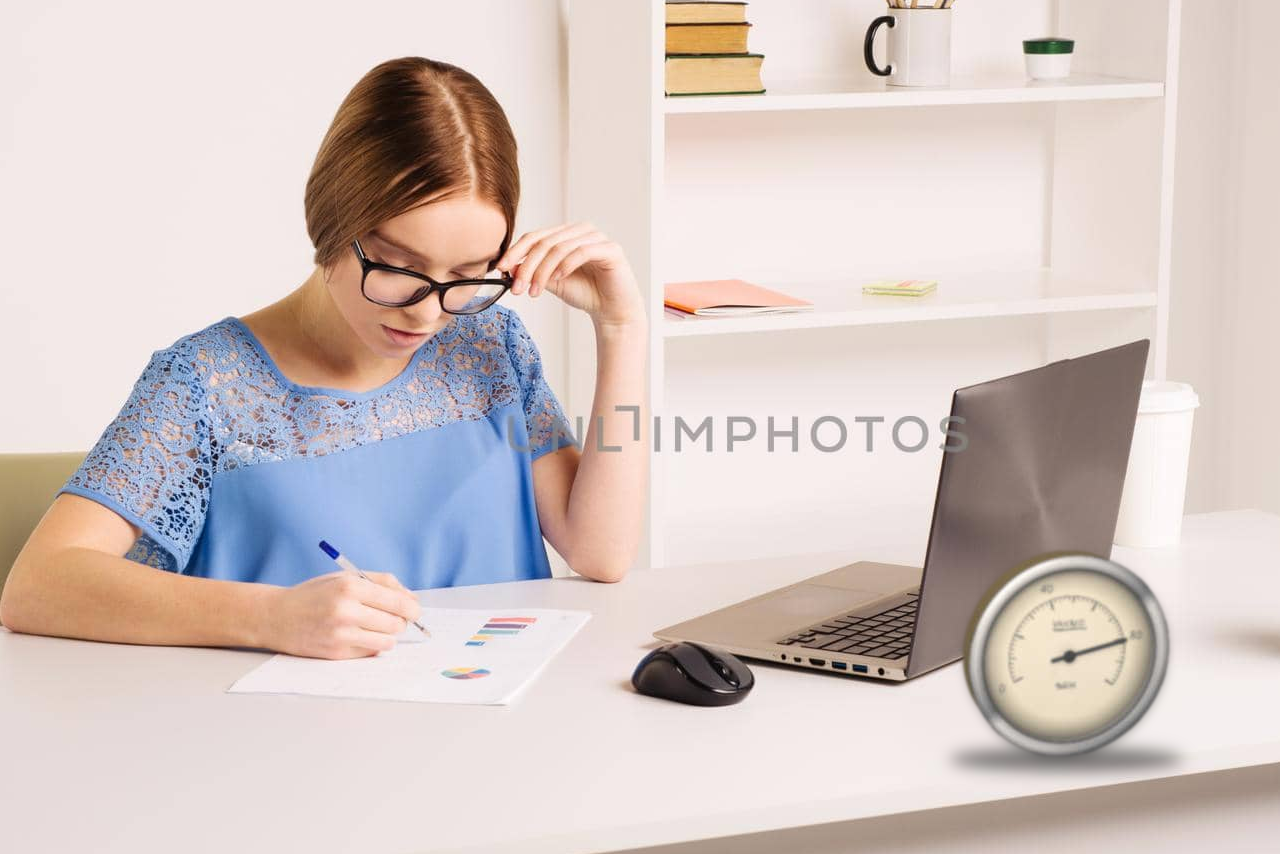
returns 80,%
